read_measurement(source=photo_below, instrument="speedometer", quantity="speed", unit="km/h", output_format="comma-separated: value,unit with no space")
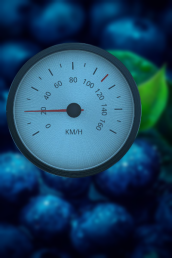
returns 20,km/h
